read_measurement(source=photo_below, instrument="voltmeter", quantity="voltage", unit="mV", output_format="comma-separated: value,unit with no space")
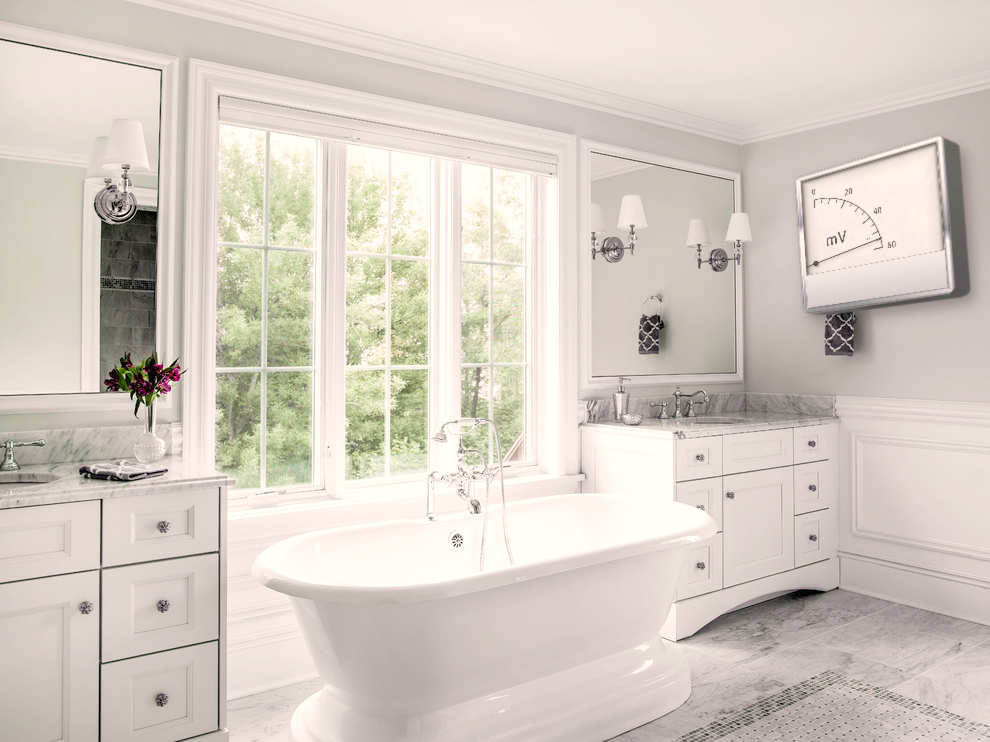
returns 55,mV
